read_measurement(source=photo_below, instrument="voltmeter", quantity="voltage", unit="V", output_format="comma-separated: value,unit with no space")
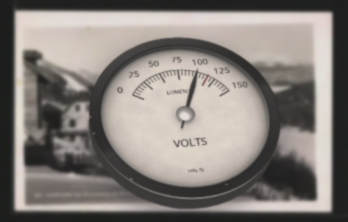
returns 100,V
